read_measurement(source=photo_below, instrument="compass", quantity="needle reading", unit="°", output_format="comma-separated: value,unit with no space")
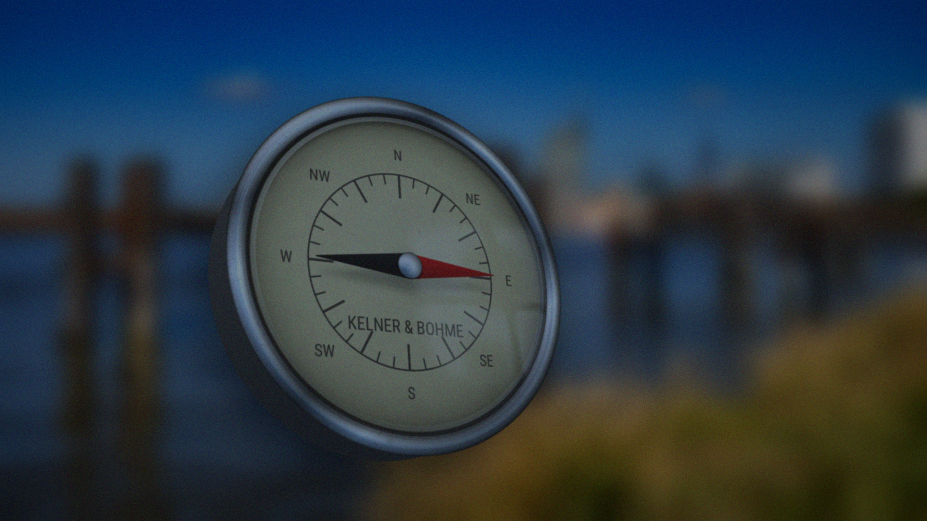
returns 90,°
